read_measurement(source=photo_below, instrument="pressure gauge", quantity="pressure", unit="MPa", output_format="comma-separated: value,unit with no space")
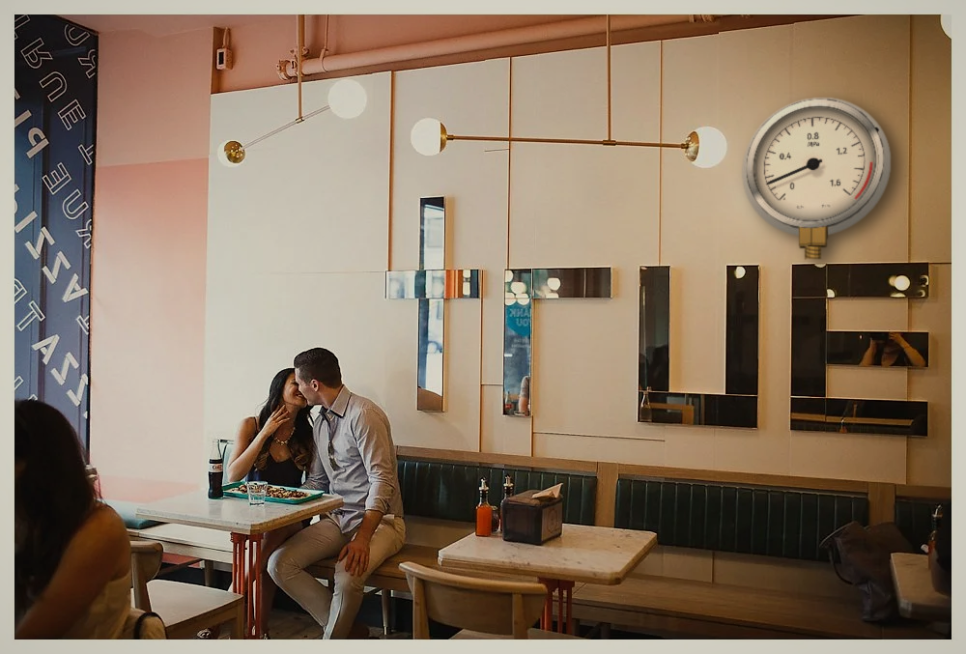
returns 0.15,MPa
